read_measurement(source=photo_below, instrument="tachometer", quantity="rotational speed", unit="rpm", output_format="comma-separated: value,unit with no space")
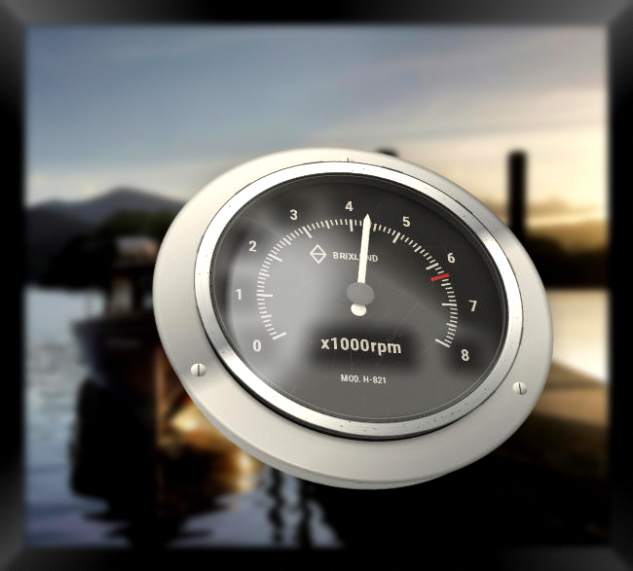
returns 4300,rpm
